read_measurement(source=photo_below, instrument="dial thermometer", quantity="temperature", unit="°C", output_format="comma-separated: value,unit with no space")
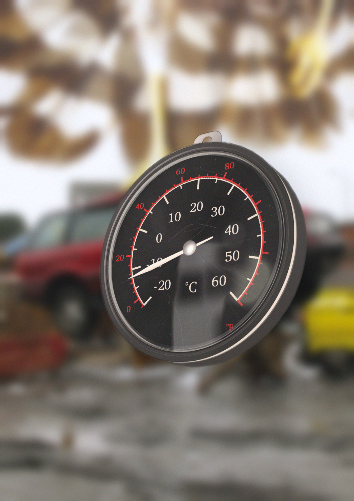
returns -12.5,°C
